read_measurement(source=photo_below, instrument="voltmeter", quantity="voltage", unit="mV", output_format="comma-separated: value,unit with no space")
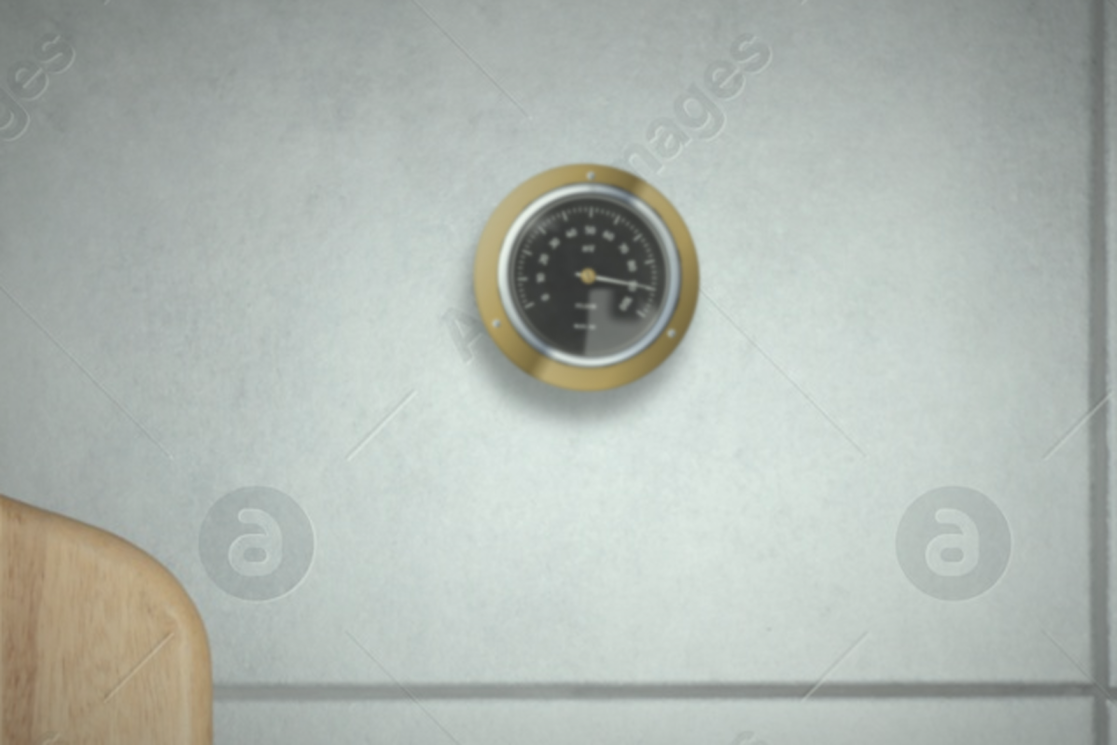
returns 90,mV
